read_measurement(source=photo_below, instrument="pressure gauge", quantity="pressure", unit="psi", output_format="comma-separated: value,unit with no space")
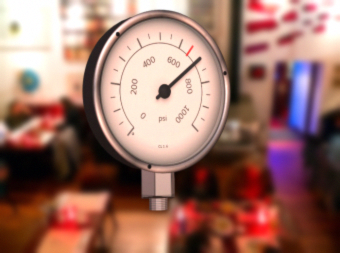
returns 700,psi
